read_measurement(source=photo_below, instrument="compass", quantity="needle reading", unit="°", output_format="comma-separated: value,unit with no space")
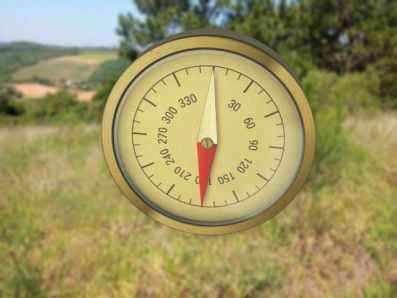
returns 180,°
